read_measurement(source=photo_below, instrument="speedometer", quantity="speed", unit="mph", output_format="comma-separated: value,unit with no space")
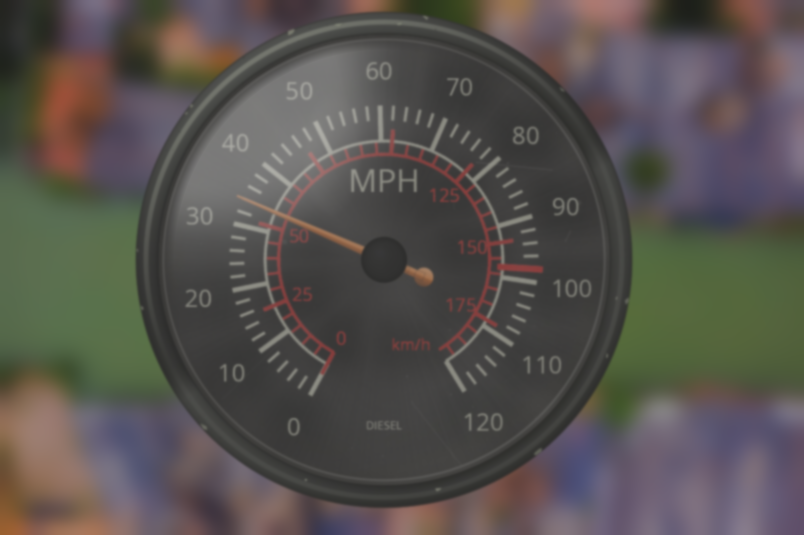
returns 34,mph
